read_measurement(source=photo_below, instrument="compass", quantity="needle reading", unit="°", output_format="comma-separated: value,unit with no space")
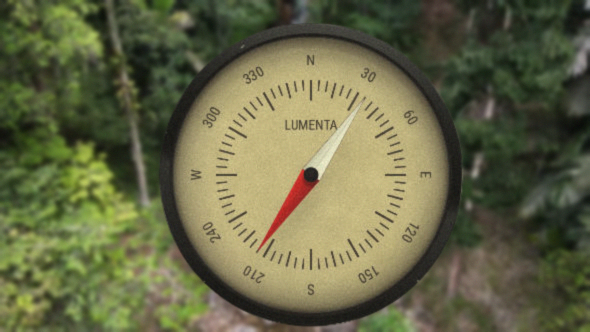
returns 215,°
